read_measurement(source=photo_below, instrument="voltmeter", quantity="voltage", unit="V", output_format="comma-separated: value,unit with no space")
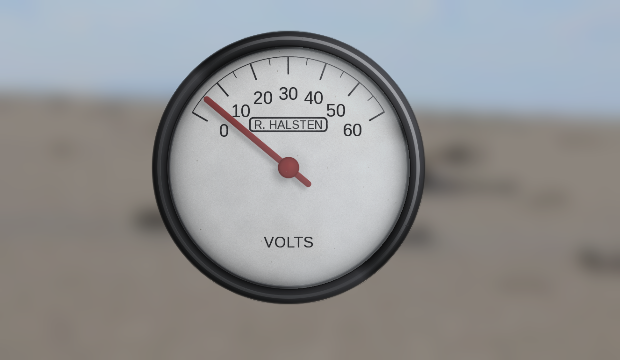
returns 5,V
